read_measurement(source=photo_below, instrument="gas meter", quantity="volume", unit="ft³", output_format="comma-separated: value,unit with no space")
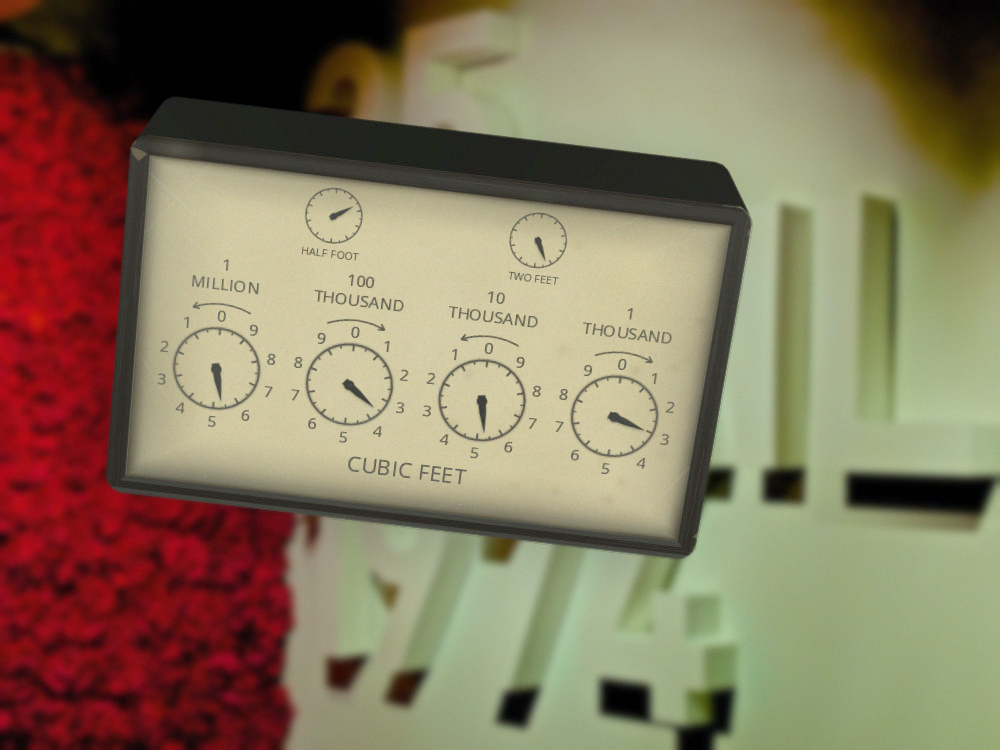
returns 535300,ft³
